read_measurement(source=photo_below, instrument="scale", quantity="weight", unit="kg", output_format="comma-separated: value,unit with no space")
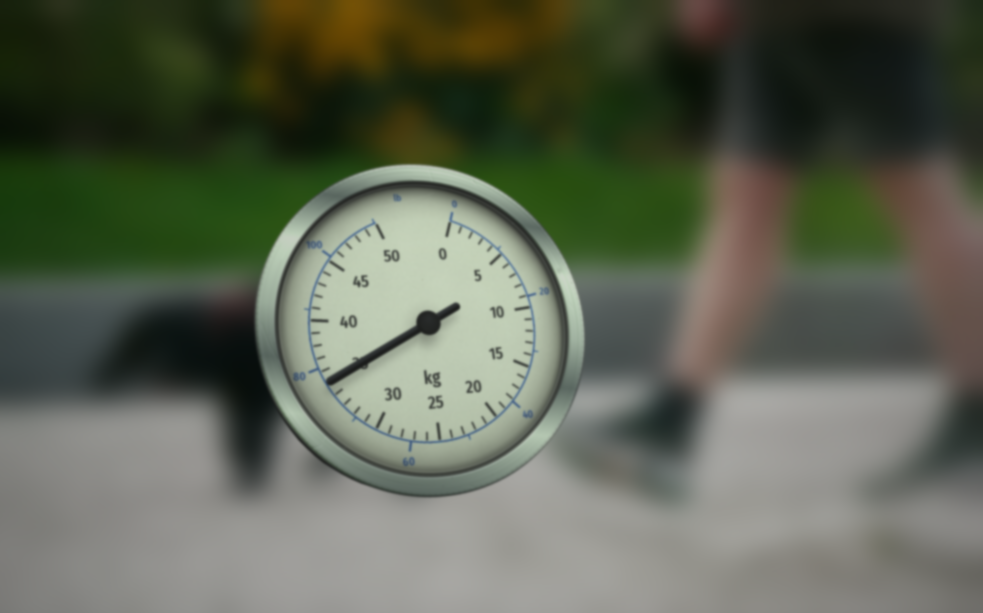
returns 35,kg
